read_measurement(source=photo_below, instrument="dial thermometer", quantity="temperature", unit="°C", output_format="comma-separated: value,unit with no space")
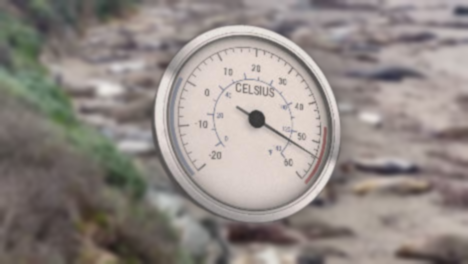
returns 54,°C
